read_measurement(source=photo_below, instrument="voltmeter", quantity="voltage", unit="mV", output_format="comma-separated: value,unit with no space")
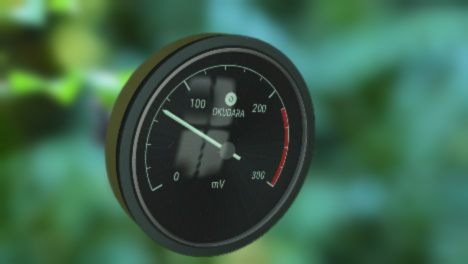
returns 70,mV
